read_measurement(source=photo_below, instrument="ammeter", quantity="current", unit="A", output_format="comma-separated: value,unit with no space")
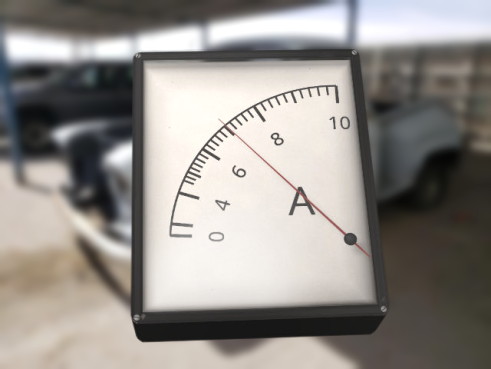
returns 7,A
